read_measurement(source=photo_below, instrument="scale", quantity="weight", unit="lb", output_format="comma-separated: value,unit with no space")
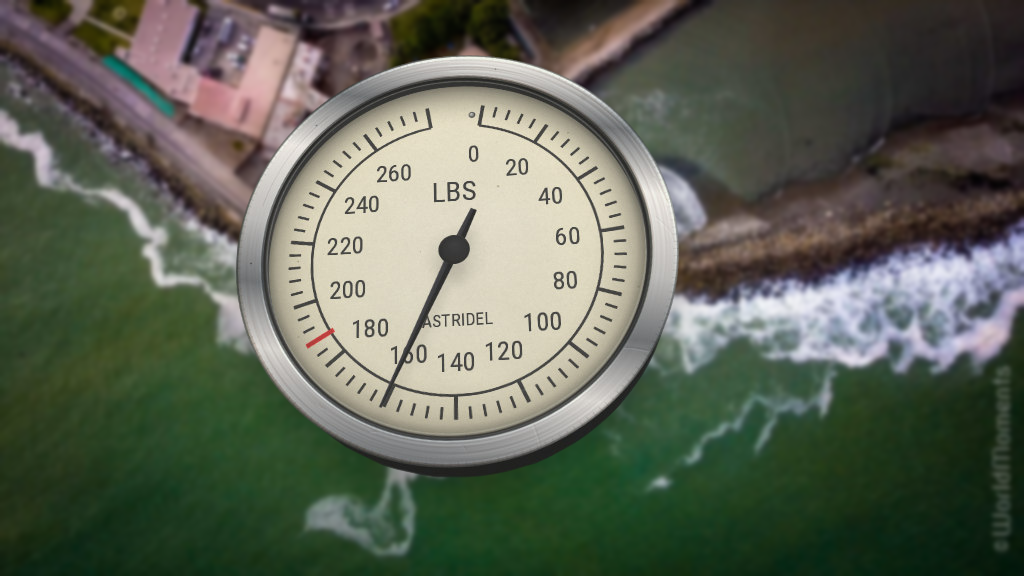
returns 160,lb
